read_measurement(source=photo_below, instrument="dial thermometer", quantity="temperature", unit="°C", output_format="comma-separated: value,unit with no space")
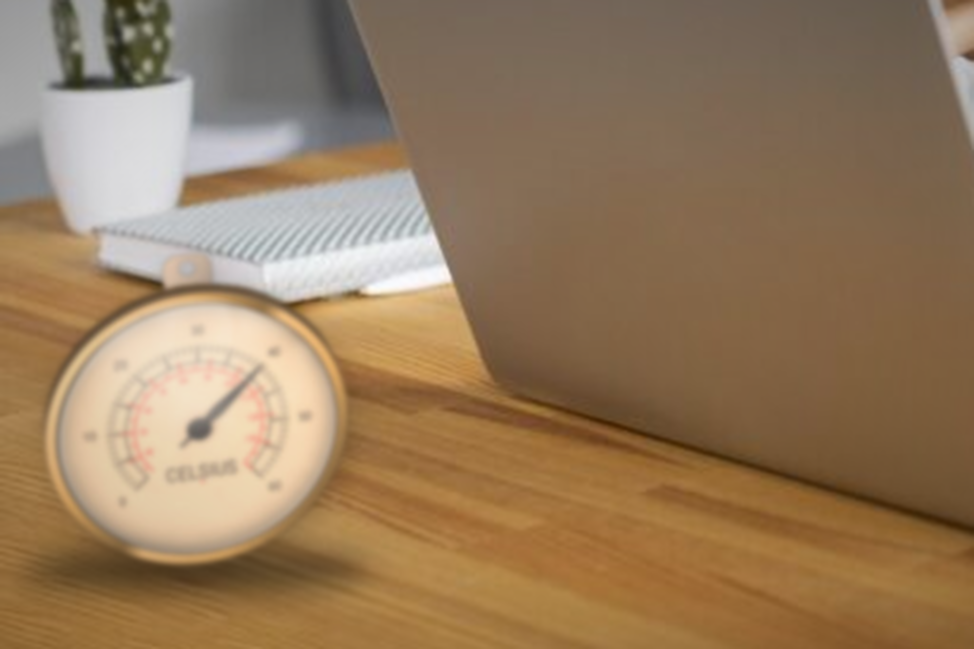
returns 40,°C
